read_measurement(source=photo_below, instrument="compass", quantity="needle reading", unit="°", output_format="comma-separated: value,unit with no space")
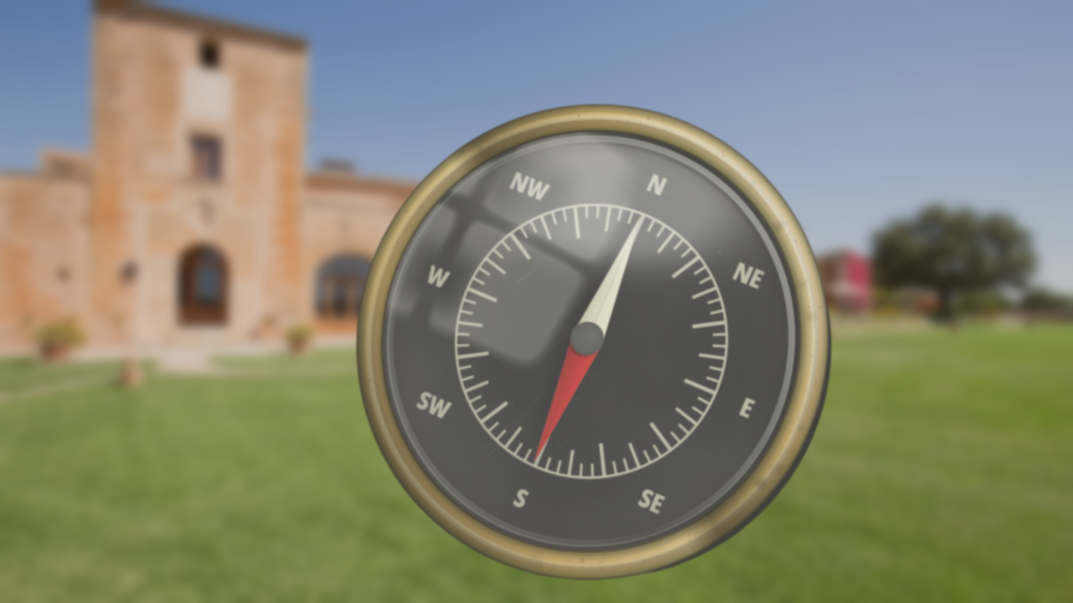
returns 180,°
